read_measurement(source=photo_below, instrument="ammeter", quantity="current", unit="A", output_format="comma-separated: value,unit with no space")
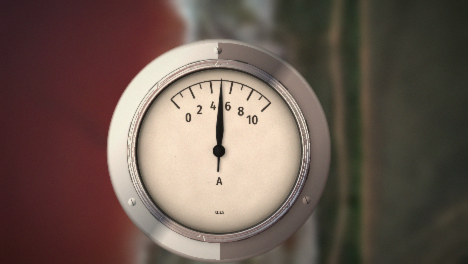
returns 5,A
